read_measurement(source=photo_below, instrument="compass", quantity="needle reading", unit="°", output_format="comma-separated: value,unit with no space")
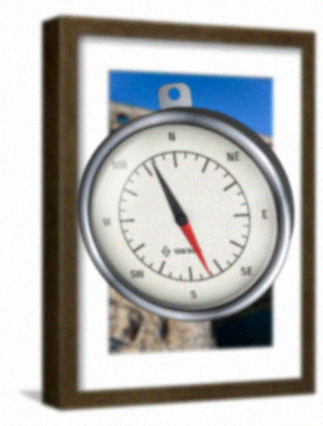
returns 160,°
